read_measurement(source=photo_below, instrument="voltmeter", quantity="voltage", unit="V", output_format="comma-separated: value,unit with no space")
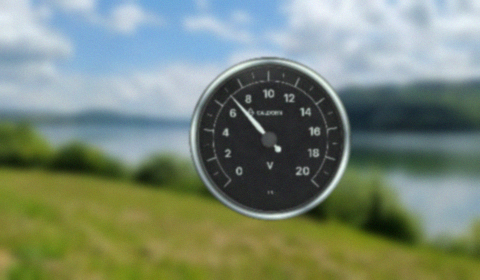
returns 7,V
